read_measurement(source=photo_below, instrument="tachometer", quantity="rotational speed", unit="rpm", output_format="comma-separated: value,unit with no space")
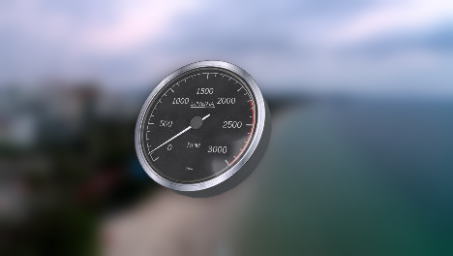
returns 100,rpm
